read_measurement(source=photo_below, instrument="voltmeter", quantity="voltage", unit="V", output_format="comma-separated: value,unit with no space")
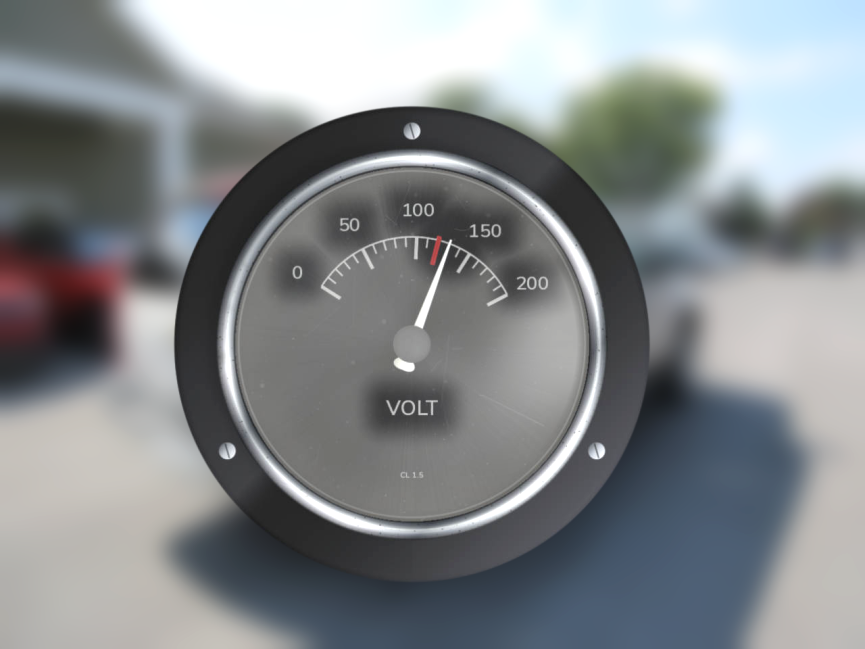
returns 130,V
